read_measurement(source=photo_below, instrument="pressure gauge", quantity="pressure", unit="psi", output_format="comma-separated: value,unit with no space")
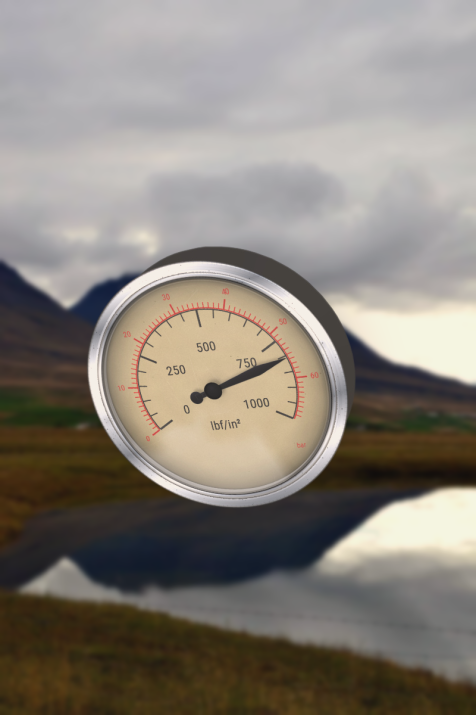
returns 800,psi
